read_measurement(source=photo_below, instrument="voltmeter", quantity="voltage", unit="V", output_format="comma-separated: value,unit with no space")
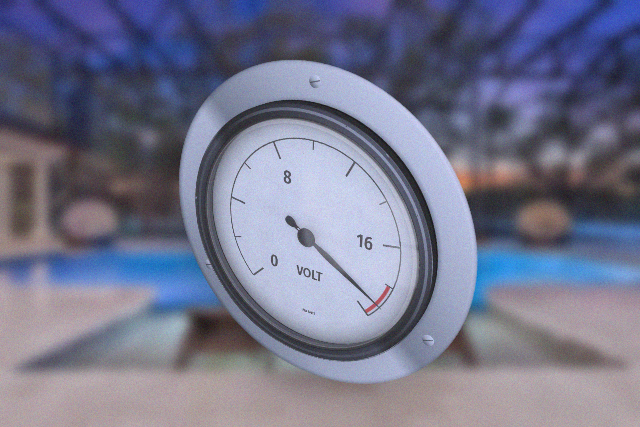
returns 19,V
